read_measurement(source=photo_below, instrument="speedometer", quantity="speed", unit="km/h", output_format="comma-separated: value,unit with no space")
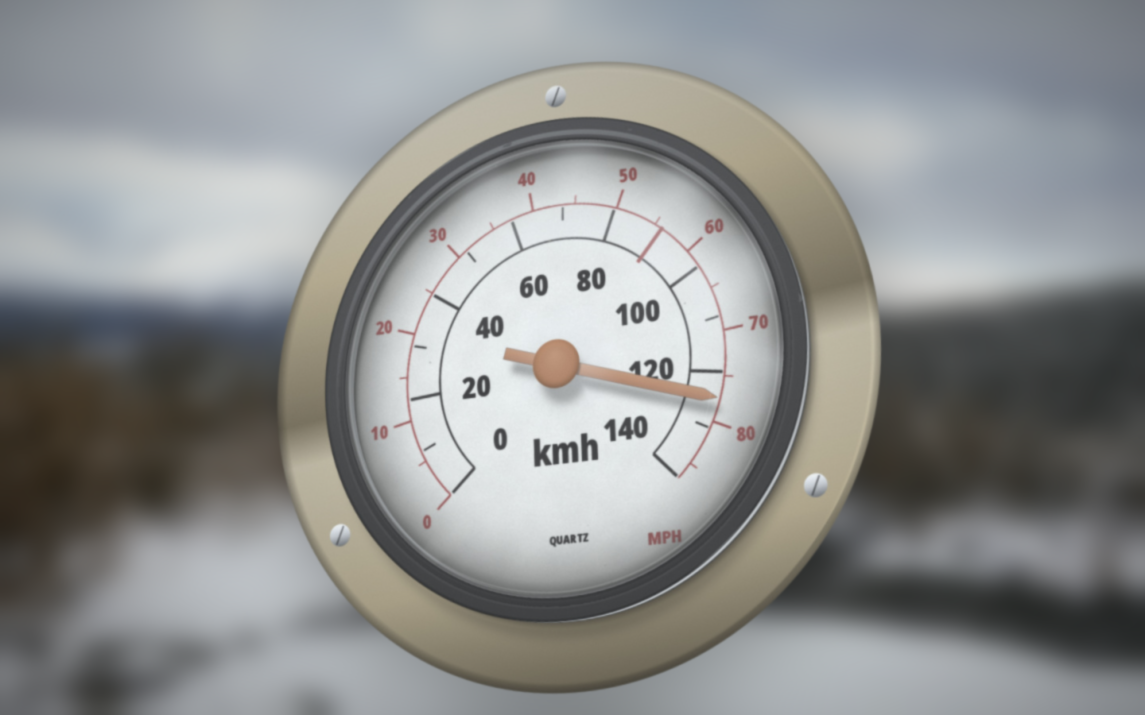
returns 125,km/h
